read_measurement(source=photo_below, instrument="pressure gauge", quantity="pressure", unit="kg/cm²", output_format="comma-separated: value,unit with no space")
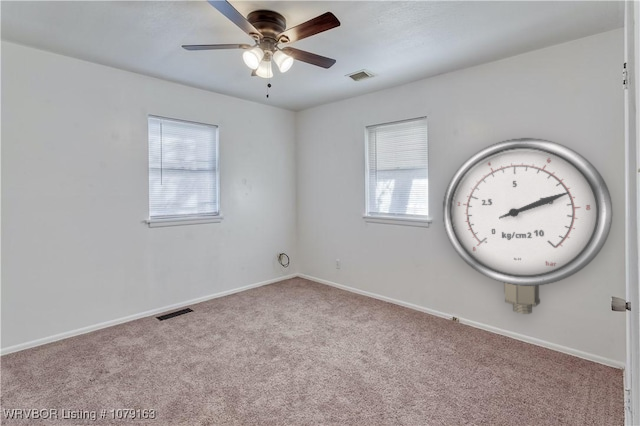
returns 7.5,kg/cm²
